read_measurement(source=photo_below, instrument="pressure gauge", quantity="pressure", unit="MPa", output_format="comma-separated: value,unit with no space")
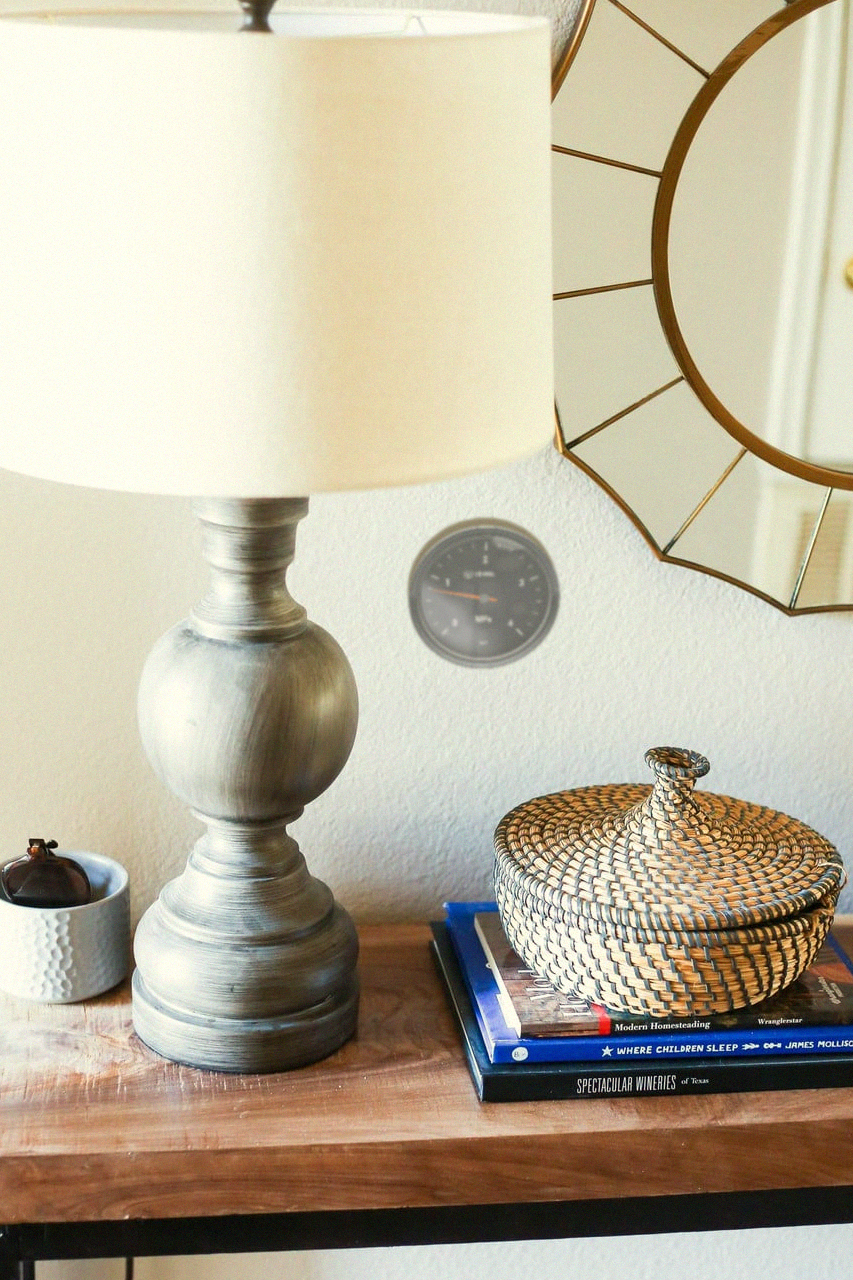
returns 0.8,MPa
